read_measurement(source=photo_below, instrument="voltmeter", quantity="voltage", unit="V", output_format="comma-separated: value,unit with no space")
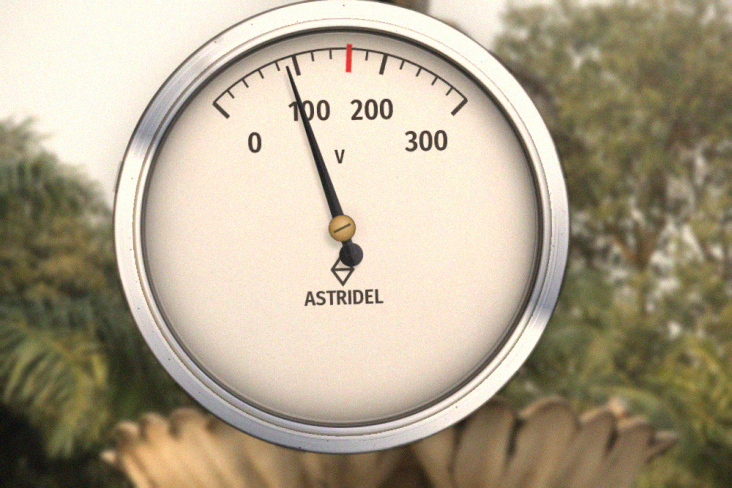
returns 90,V
